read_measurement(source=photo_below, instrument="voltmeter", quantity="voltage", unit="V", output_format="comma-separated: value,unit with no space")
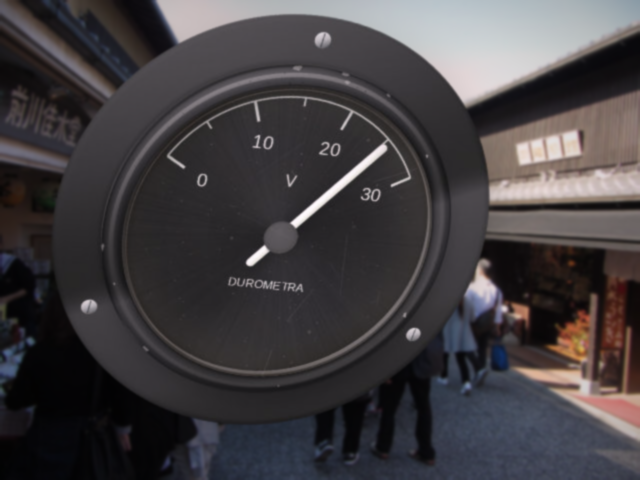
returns 25,V
